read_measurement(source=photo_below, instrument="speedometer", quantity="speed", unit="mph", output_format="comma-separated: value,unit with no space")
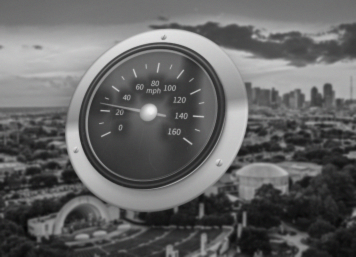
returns 25,mph
